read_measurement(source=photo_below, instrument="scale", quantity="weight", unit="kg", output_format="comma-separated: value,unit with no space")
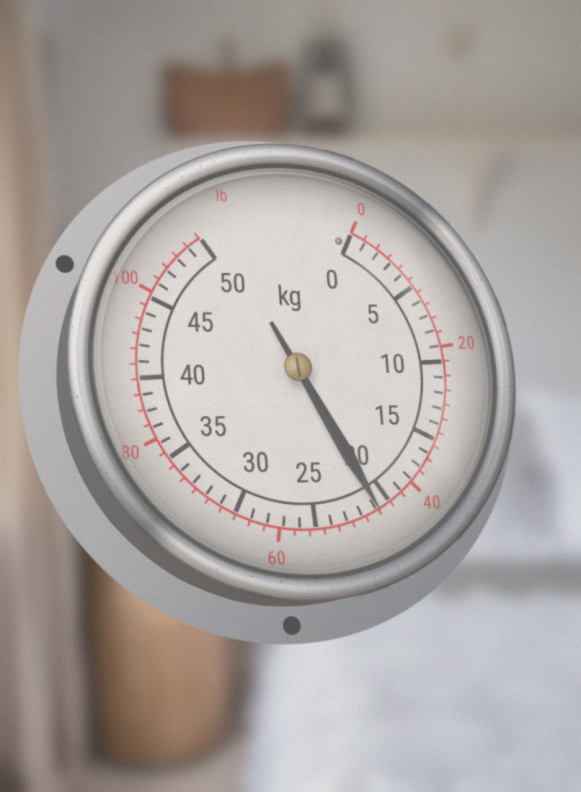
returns 21,kg
